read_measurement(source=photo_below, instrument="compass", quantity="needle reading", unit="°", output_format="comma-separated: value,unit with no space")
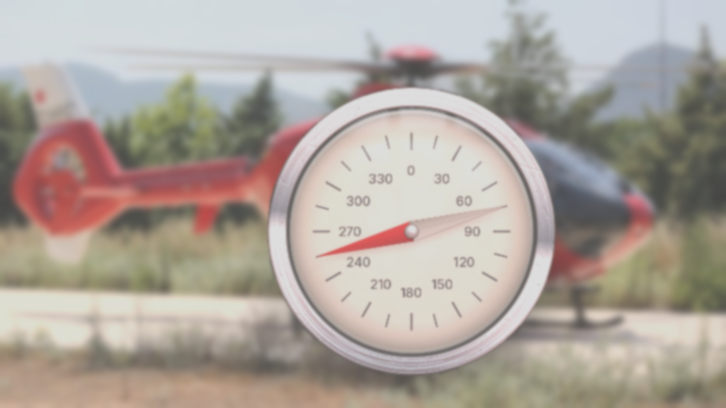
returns 255,°
